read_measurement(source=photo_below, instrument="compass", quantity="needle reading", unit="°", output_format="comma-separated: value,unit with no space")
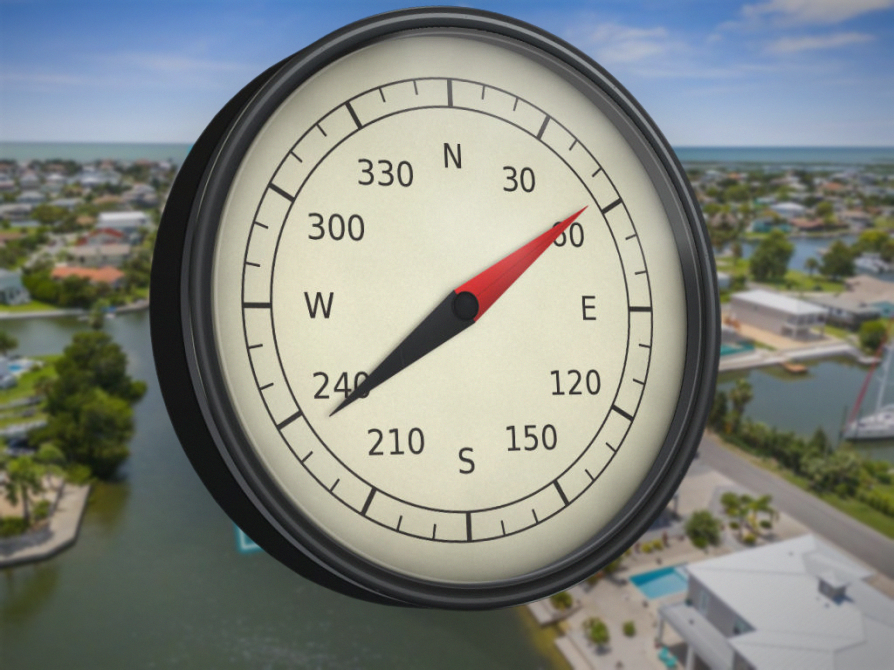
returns 55,°
